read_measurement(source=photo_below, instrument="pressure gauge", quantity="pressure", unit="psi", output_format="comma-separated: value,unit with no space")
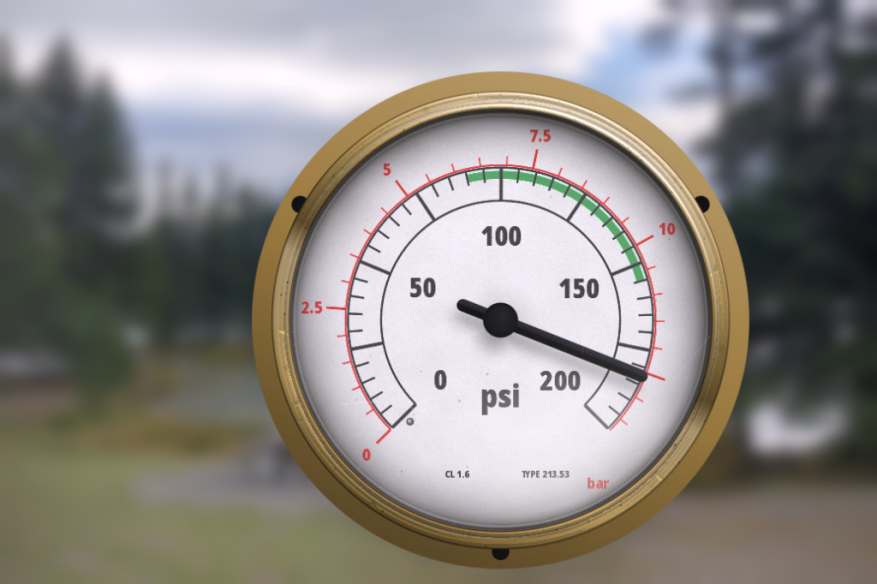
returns 182.5,psi
